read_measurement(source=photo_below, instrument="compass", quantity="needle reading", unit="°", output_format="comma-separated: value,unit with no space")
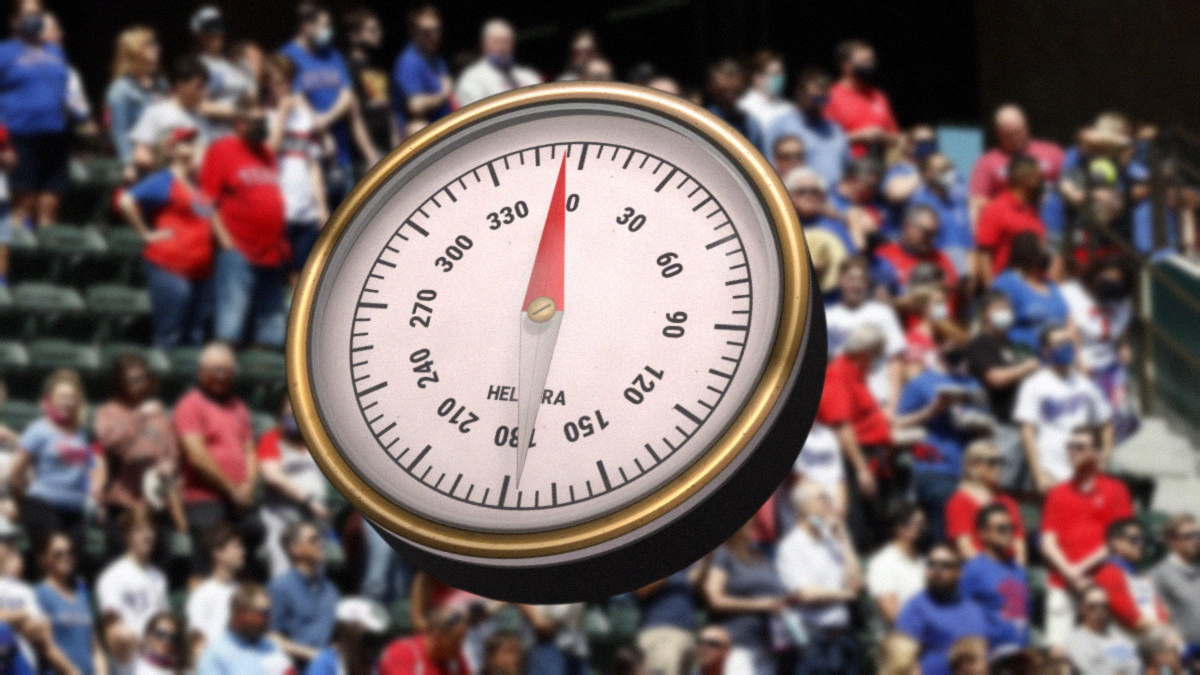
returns 355,°
